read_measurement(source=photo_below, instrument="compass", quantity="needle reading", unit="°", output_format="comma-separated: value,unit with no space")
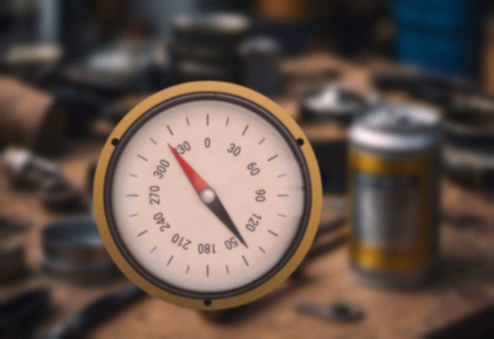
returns 322.5,°
